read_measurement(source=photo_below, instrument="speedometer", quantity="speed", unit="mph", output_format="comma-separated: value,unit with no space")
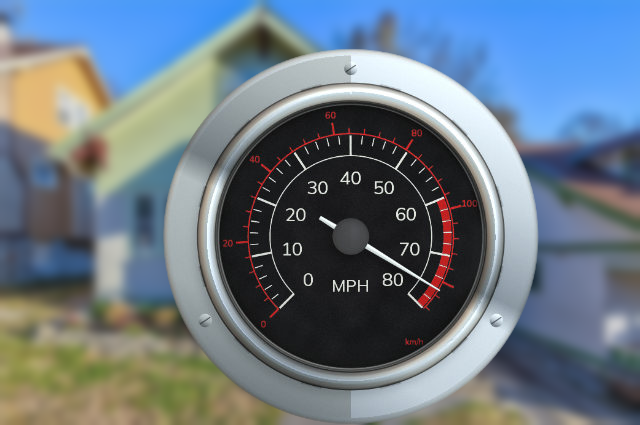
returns 76,mph
